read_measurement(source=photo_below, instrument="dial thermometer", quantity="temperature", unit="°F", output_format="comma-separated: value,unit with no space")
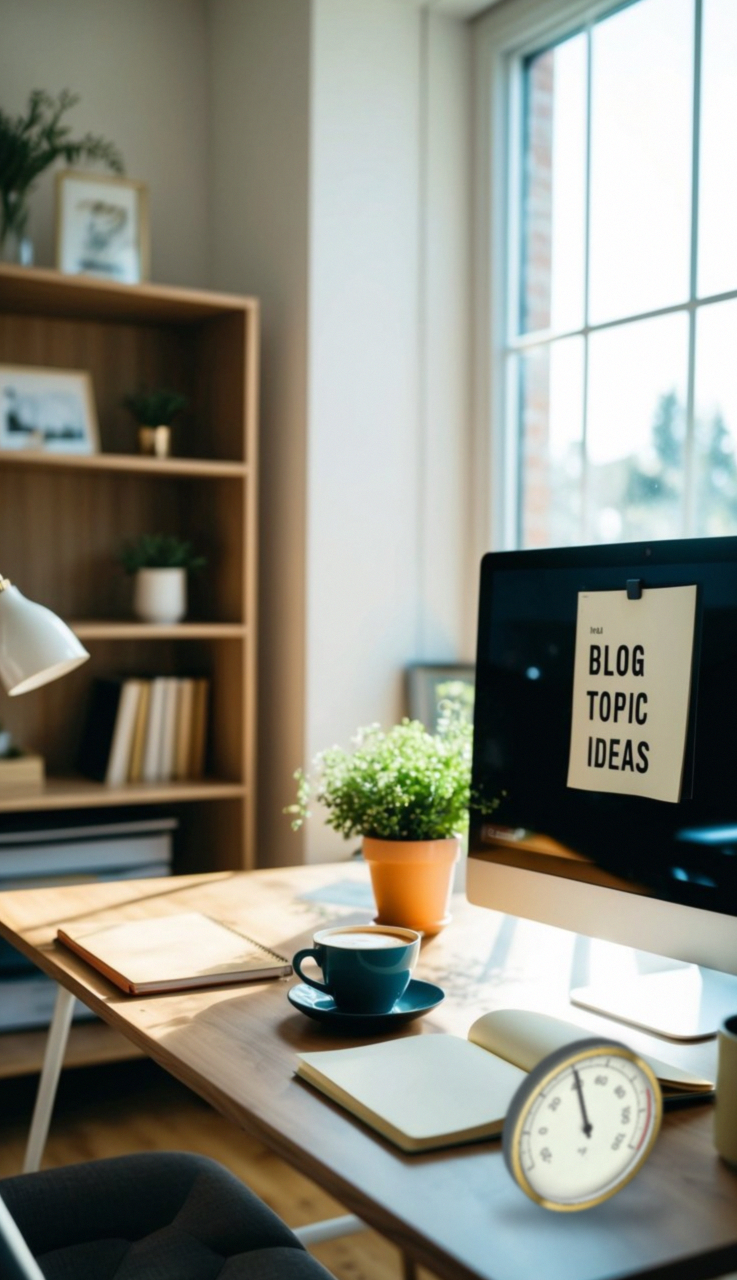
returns 40,°F
